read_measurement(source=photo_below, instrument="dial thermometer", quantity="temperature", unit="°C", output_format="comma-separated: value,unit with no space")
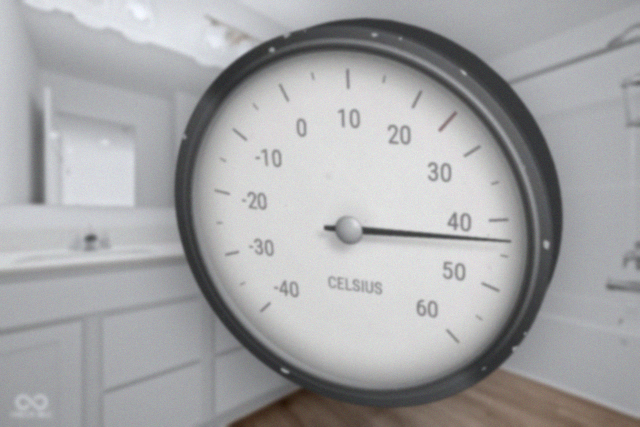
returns 42.5,°C
